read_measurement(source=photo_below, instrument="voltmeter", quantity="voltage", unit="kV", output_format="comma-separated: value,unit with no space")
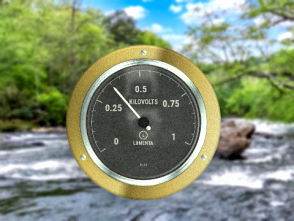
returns 0.35,kV
